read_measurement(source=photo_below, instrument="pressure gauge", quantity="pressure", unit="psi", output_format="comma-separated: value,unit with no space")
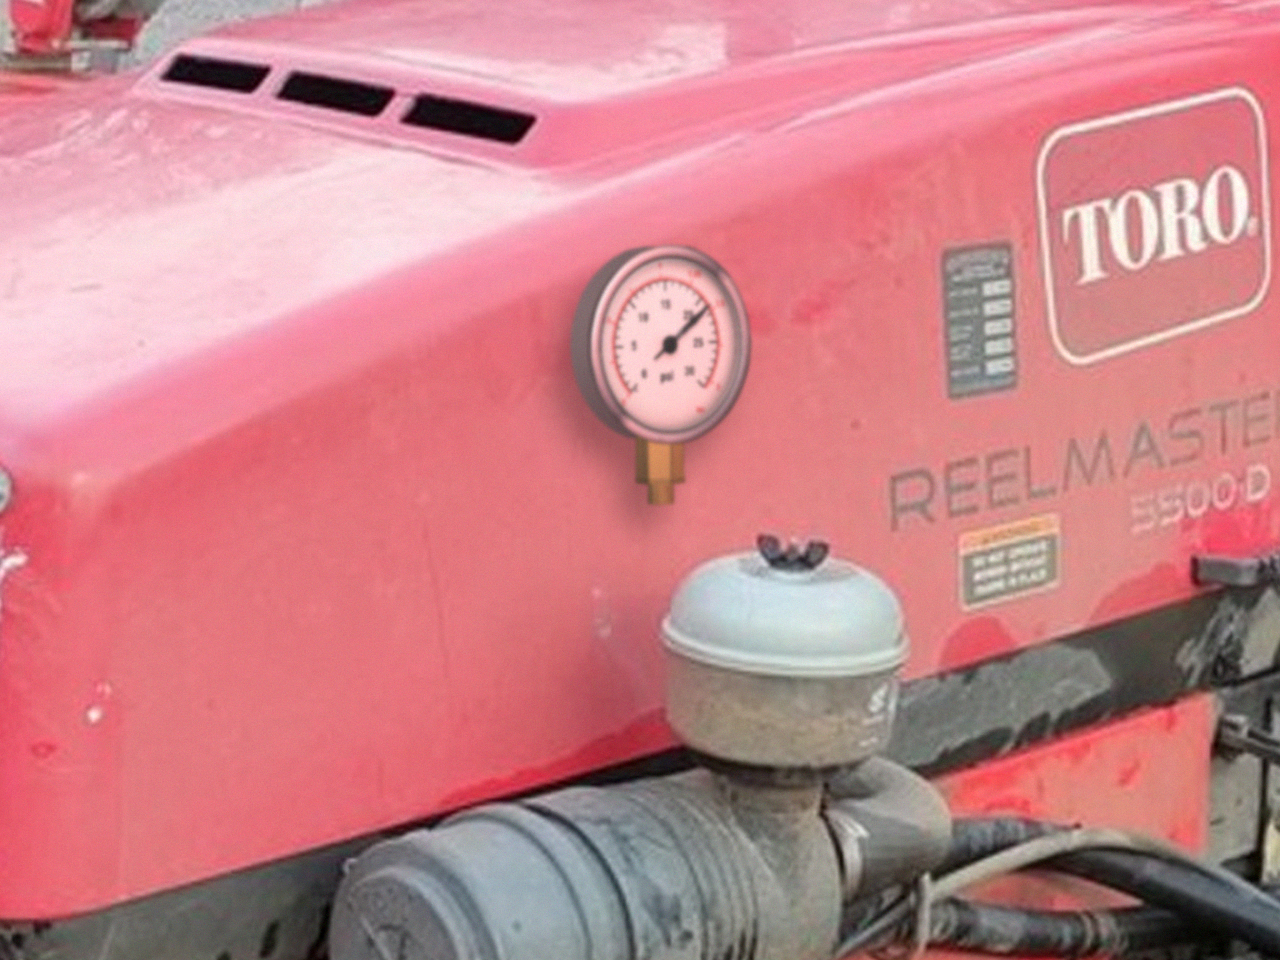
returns 21,psi
